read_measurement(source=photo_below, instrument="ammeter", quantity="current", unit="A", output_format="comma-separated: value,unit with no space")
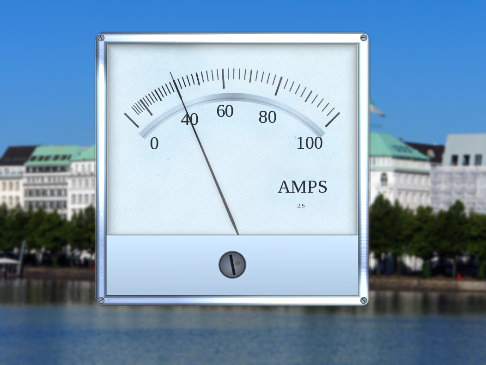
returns 40,A
